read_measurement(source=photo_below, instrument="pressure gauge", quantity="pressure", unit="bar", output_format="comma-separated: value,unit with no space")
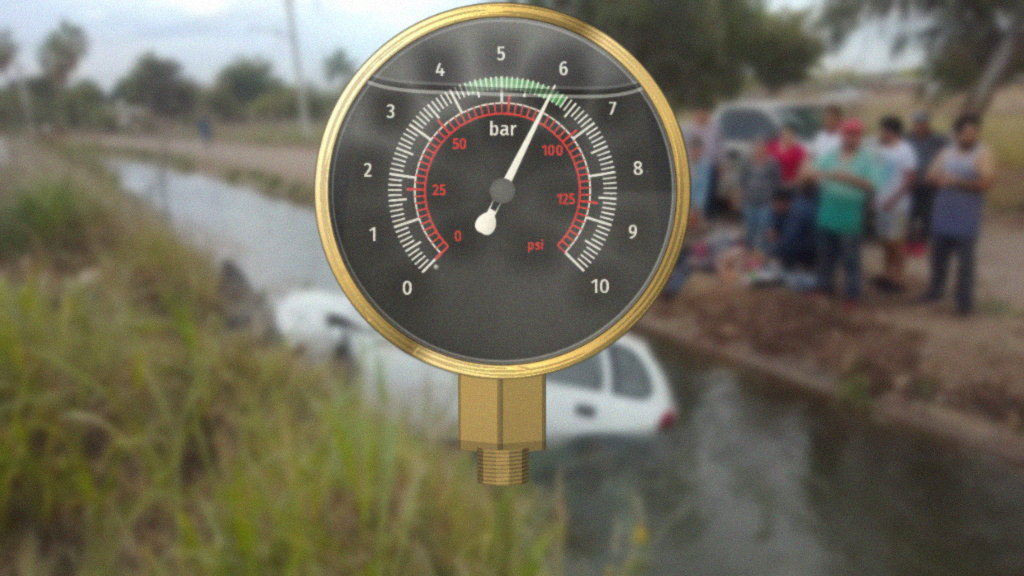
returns 6,bar
